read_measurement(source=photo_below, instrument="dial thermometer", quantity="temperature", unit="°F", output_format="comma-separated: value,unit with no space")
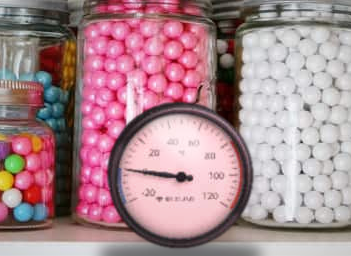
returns 0,°F
